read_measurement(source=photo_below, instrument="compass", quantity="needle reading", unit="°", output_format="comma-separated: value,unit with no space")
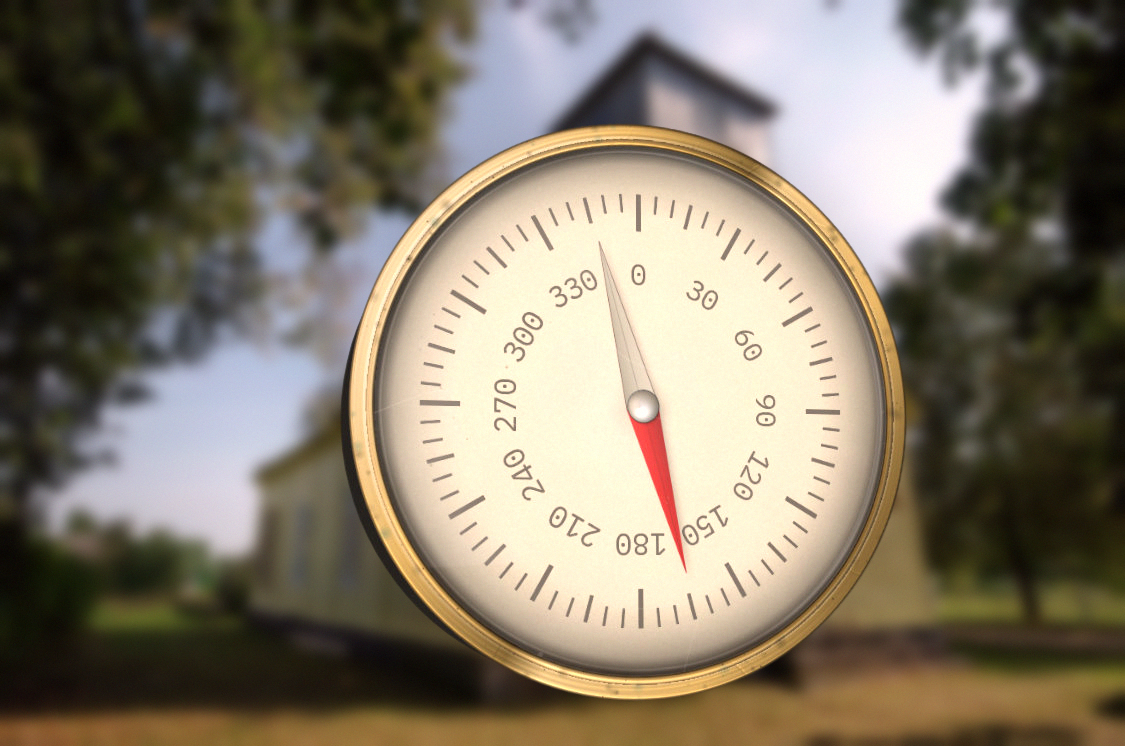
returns 165,°
